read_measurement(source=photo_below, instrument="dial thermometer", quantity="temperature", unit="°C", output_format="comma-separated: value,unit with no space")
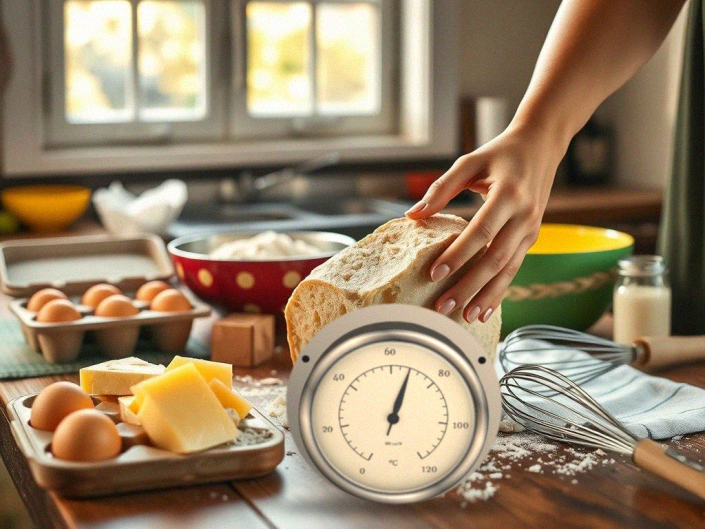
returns 68,°C
